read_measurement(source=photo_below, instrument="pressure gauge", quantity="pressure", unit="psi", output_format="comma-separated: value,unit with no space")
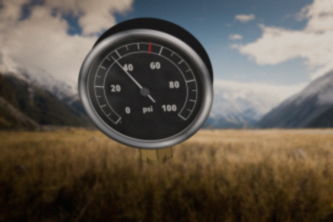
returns 37.5,psi
